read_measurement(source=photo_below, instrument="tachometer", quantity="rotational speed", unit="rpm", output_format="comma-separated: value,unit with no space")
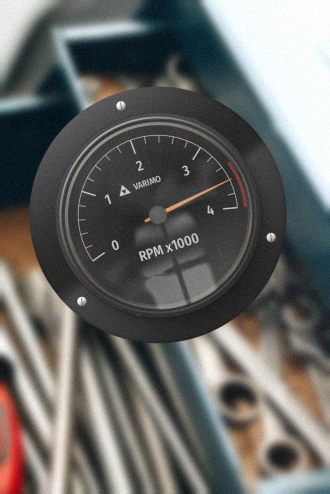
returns 3600,rpm
